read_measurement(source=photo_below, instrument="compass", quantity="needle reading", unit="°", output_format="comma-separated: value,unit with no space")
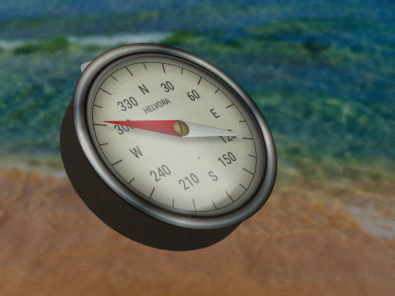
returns 300,°
